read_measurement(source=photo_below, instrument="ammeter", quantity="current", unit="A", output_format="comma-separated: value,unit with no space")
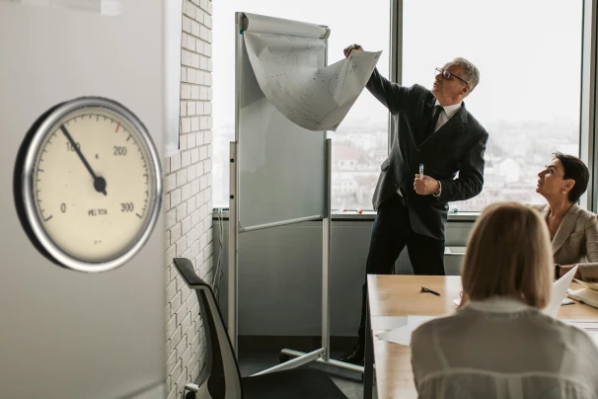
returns 100,A
